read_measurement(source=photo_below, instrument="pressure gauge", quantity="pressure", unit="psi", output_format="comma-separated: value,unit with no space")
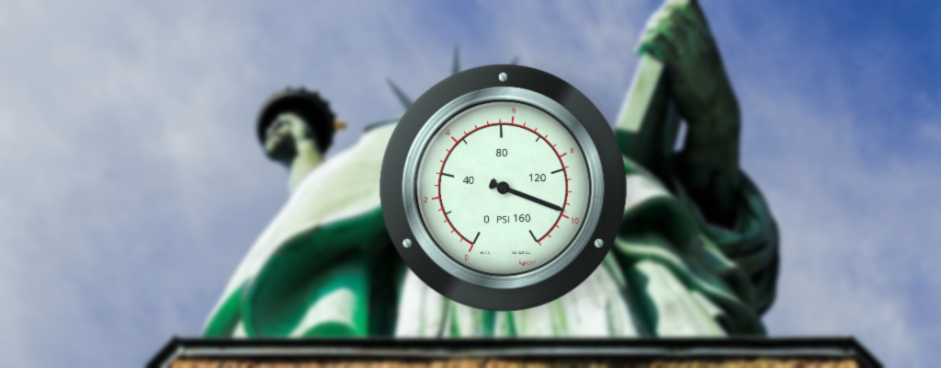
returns 140,psi
